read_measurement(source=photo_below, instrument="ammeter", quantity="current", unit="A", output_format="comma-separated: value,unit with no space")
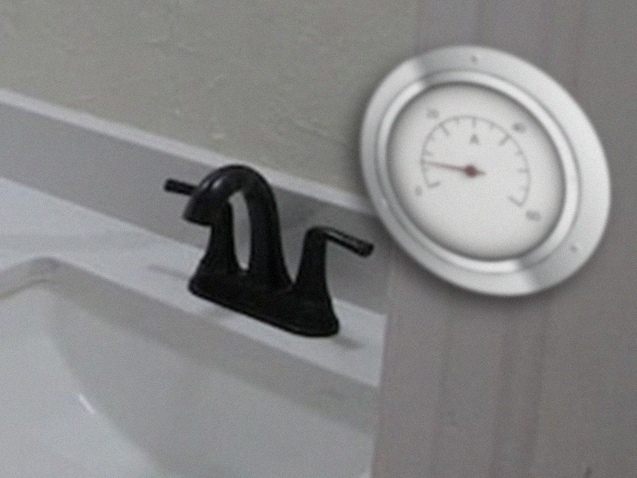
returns 7.5,A
